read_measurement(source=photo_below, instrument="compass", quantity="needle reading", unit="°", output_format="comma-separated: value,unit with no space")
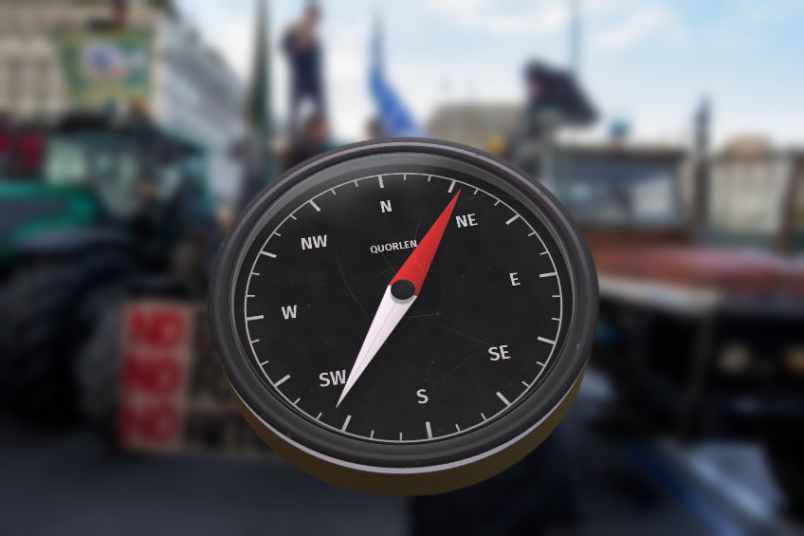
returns 35,°
